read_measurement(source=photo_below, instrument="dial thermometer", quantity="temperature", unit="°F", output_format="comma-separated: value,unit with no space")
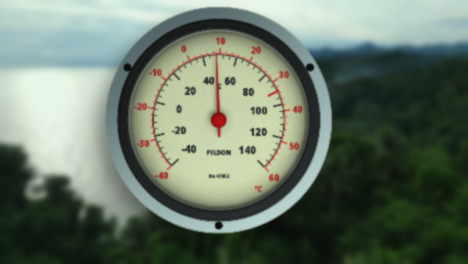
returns 48,°F
